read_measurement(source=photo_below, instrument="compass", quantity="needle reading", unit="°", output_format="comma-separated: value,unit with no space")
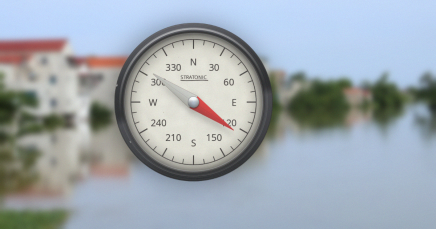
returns 125,°
